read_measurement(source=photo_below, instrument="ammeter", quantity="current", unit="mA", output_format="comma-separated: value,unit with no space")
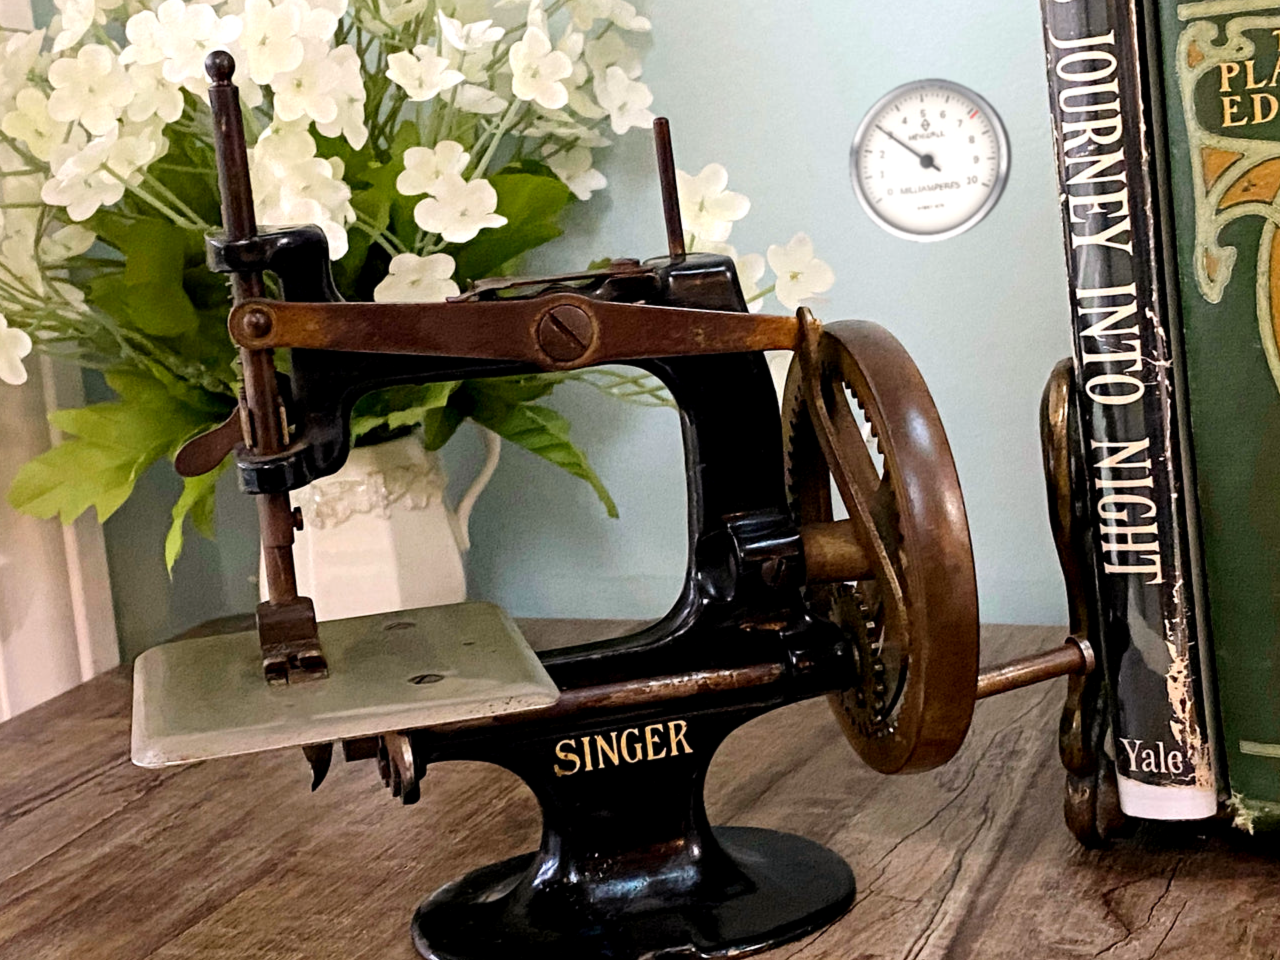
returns 3,mA
